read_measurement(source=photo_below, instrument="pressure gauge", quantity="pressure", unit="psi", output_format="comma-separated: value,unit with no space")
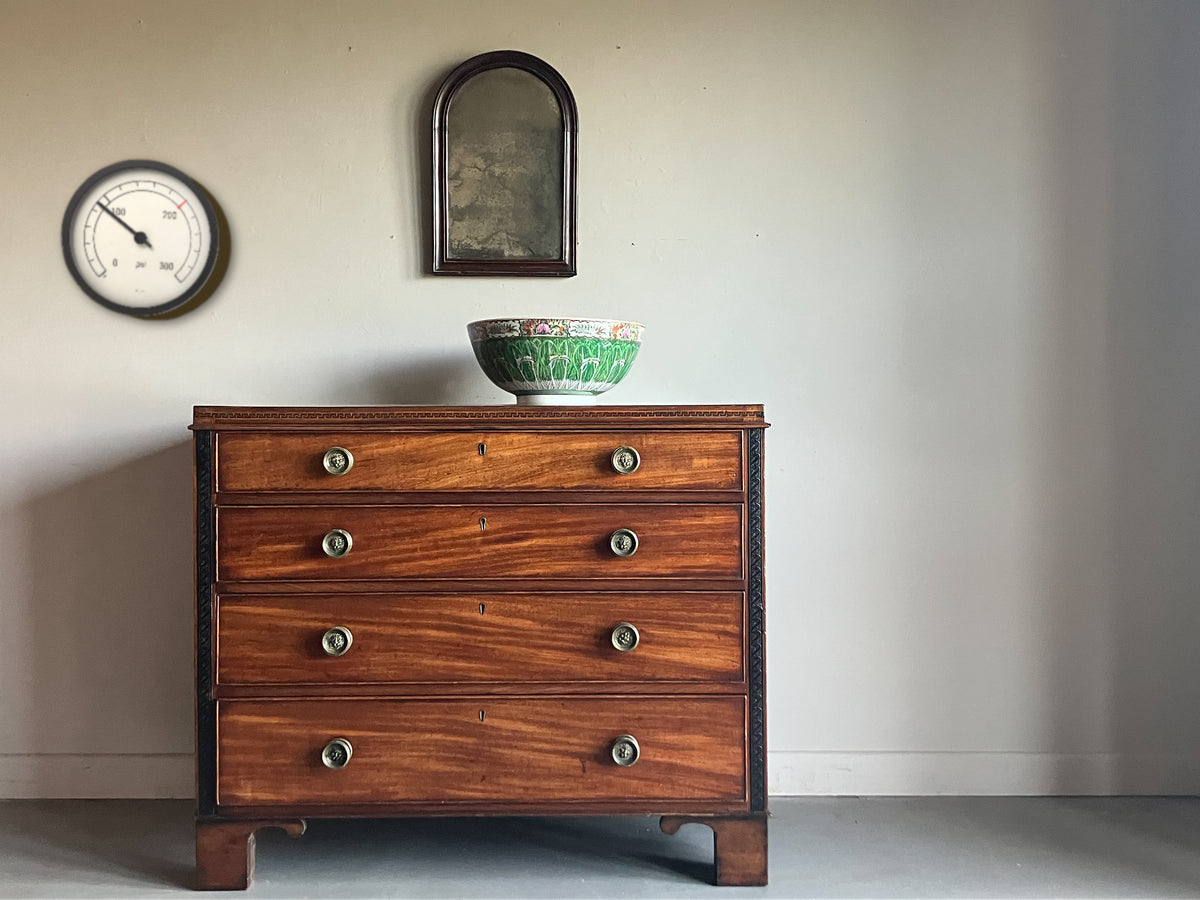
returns 90,psi
